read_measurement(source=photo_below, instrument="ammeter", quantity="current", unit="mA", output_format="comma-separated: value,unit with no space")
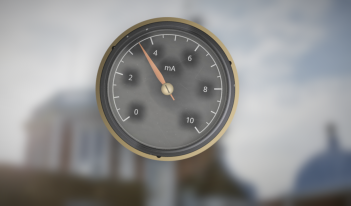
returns 3.5,mA
